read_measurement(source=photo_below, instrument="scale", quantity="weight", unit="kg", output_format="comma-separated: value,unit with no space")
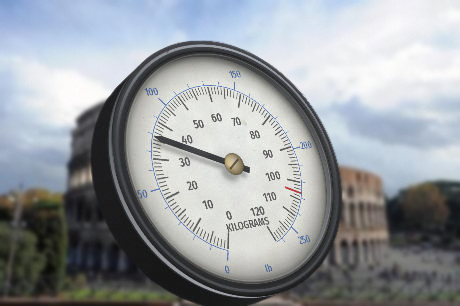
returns 35,kg
